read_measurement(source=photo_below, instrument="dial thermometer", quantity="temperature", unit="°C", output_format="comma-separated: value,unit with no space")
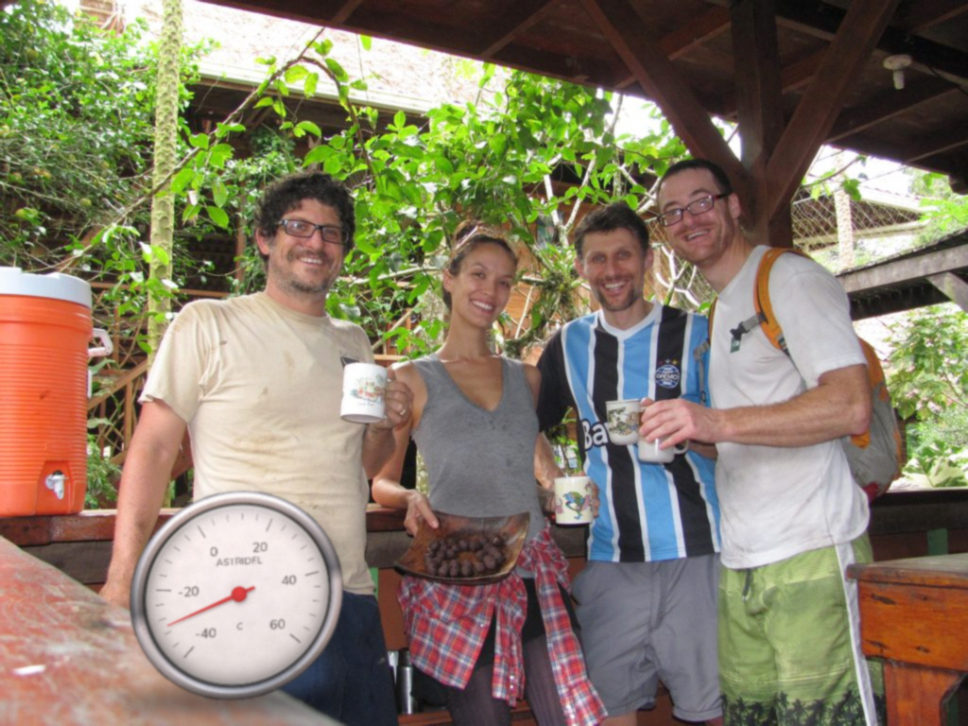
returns -30,°C
